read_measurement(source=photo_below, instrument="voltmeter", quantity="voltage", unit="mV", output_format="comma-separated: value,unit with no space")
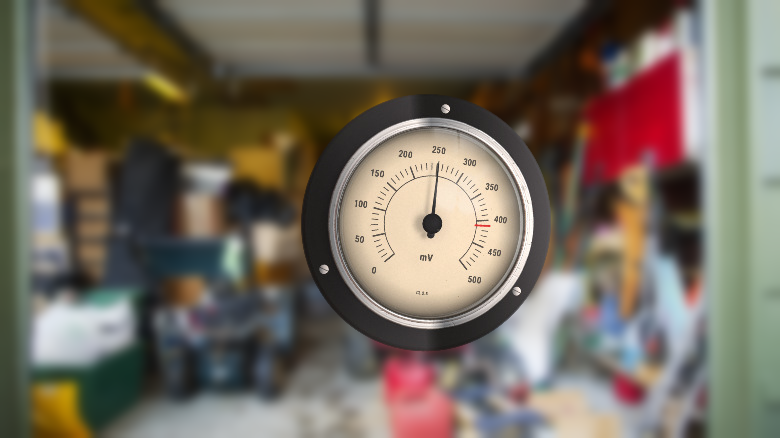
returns 250,mV
